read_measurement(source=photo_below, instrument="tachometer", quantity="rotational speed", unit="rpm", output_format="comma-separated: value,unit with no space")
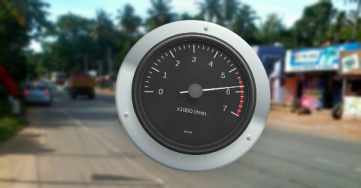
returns 5800,rpm
